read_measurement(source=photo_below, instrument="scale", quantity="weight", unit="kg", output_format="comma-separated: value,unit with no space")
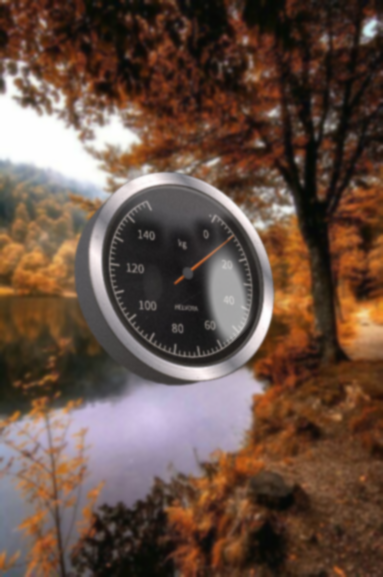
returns 10,kg
